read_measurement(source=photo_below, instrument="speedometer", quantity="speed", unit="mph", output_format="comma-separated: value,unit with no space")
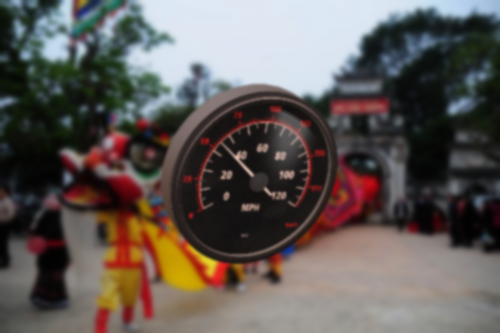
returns 35,mph
